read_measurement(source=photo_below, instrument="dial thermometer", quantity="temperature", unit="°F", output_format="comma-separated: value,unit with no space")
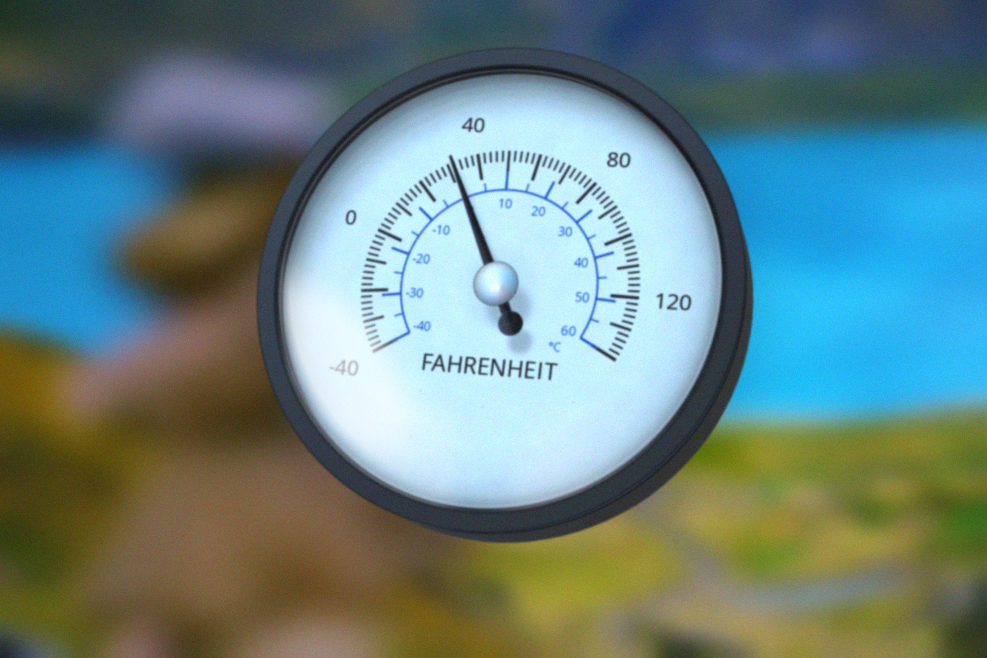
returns 32,°F
